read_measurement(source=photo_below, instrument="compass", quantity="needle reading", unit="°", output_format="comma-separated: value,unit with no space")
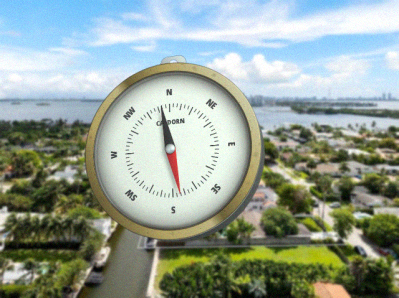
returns 170,°
